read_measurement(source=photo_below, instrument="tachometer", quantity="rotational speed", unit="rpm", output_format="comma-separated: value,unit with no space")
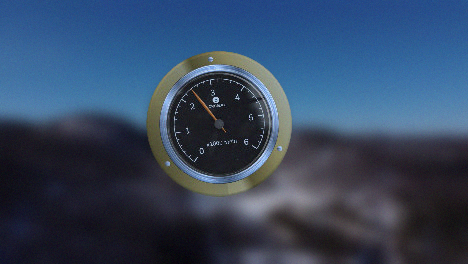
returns 2400,rpm
